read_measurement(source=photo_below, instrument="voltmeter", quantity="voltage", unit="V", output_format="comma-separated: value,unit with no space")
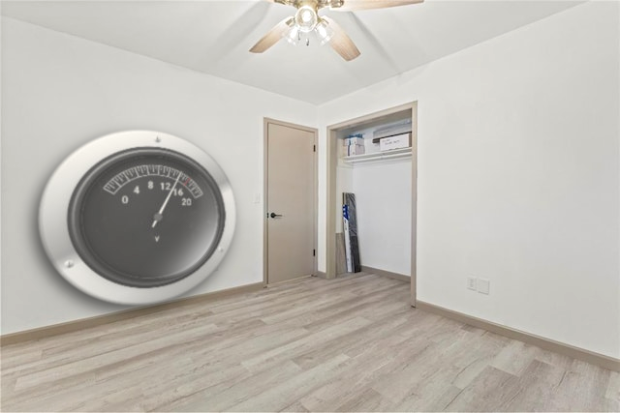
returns 14,V
